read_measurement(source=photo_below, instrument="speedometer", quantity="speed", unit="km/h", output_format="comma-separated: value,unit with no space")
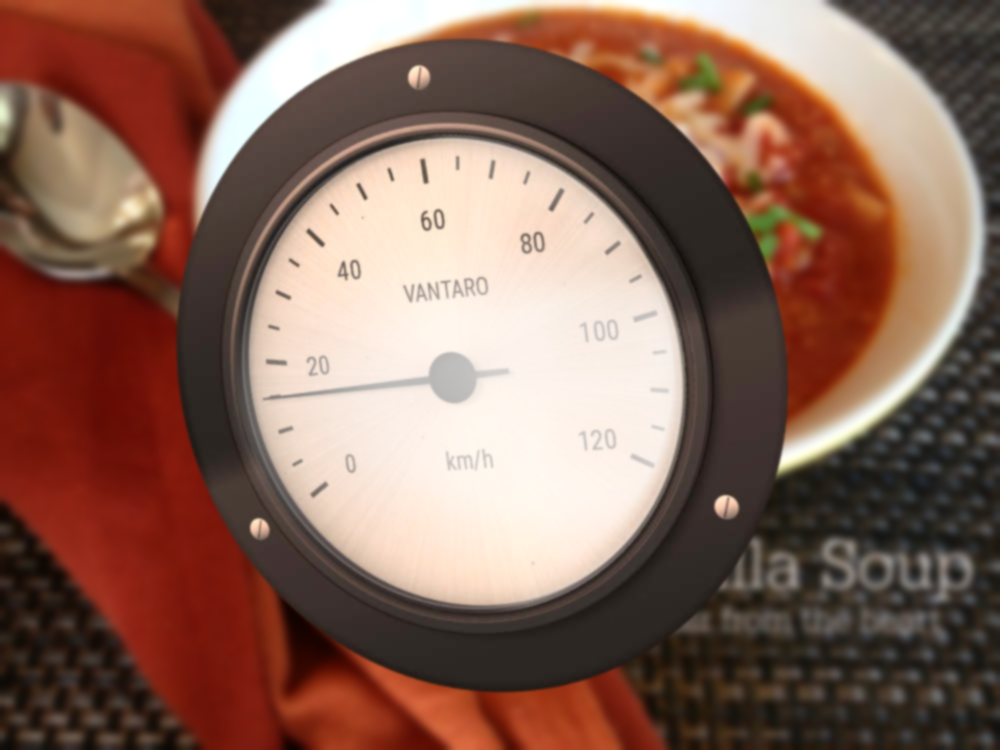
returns 15,km/h
